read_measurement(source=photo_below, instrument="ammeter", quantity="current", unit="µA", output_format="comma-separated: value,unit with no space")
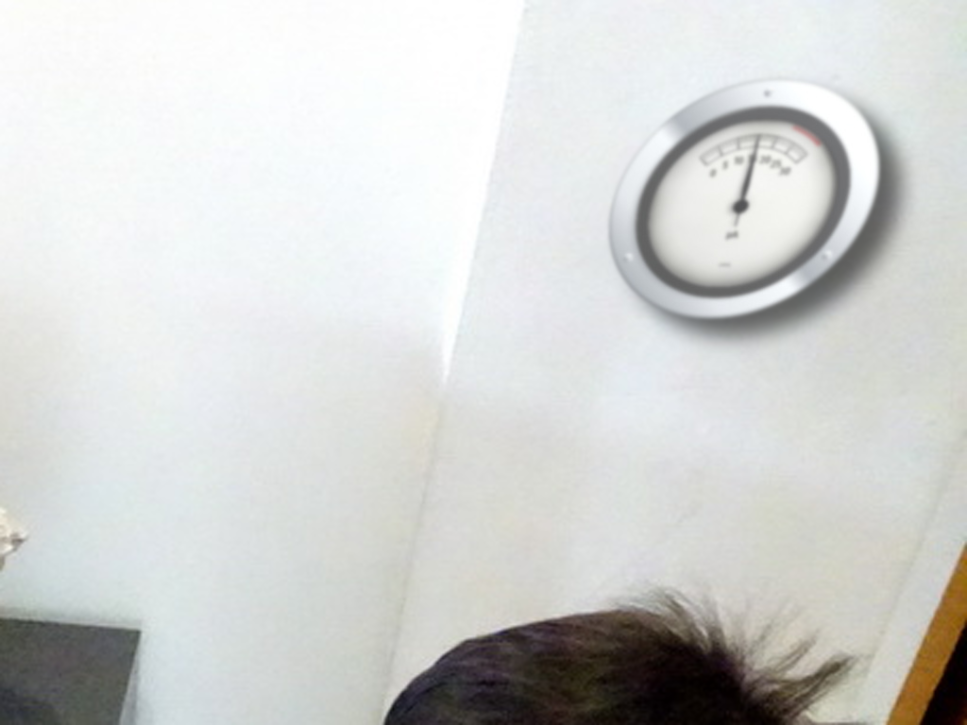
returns 15,µA
